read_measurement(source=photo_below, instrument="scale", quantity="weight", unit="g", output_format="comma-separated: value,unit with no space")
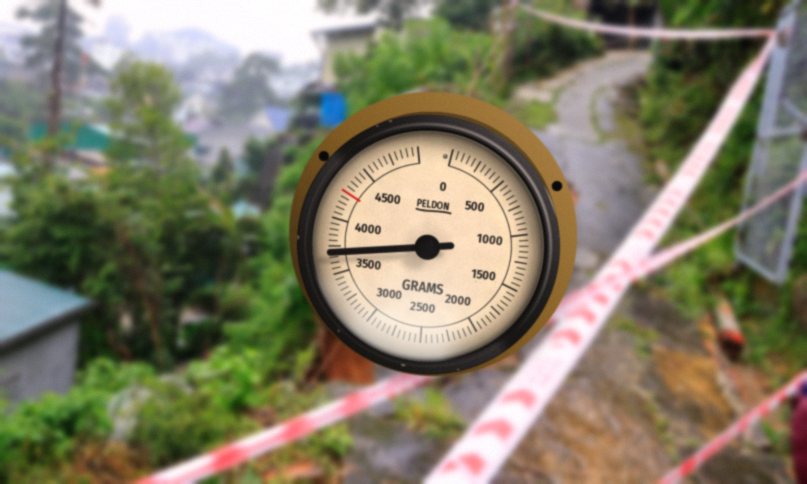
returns 3700,g
